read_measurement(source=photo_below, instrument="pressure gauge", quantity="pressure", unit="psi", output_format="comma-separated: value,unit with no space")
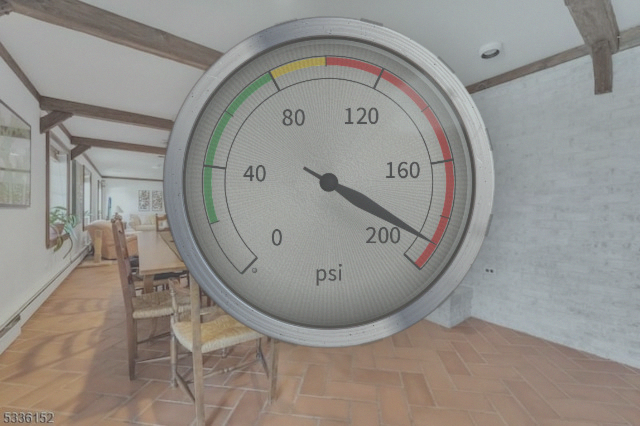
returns 190,psi
